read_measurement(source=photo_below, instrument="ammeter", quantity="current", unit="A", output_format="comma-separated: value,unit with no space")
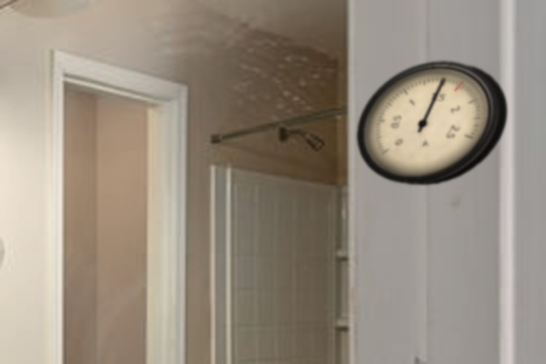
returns 1.5,A
